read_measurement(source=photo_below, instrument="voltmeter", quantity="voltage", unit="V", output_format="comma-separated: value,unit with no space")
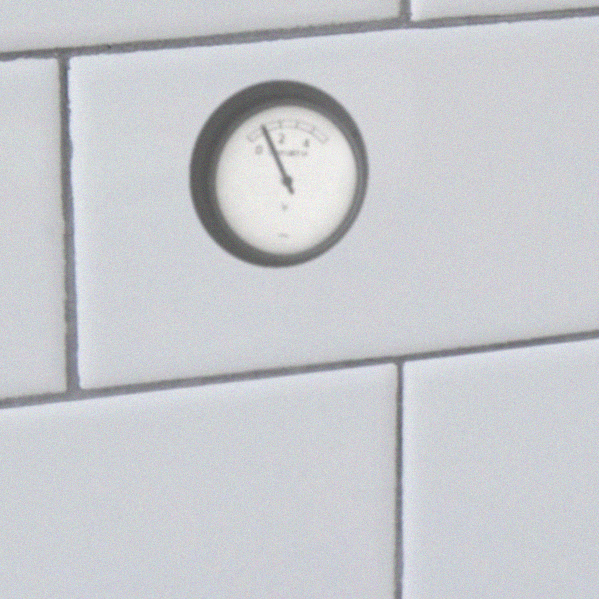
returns 1,V
